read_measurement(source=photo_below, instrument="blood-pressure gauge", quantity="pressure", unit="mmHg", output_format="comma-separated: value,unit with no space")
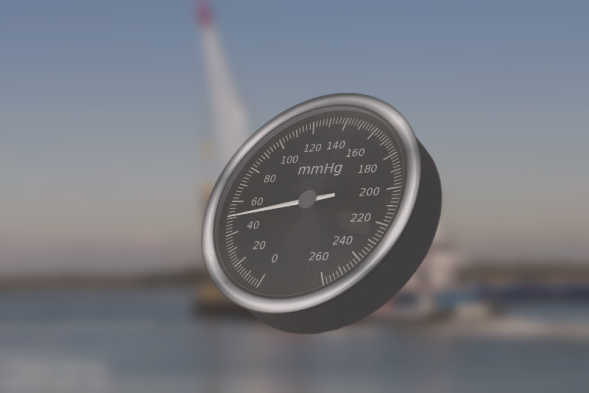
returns 50,mmHg
